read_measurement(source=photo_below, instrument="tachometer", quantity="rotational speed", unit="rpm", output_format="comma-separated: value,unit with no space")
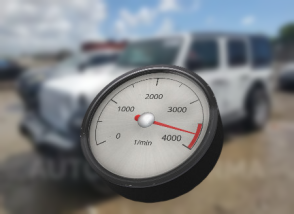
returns 3750,rpm
